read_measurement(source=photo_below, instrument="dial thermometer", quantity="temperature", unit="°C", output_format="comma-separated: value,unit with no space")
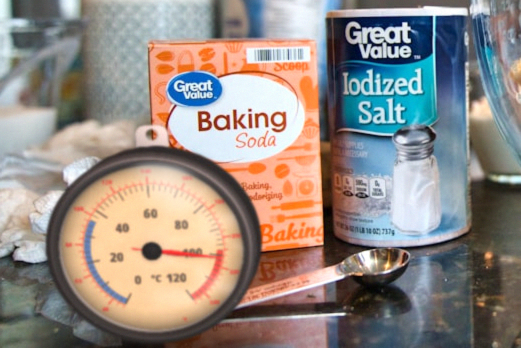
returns 100,°C
